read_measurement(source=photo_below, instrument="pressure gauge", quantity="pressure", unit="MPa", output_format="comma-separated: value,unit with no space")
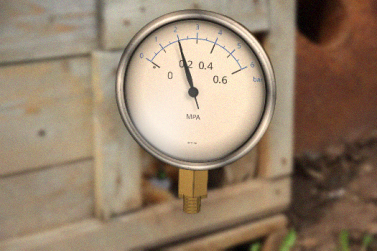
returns 0.2,MPa
